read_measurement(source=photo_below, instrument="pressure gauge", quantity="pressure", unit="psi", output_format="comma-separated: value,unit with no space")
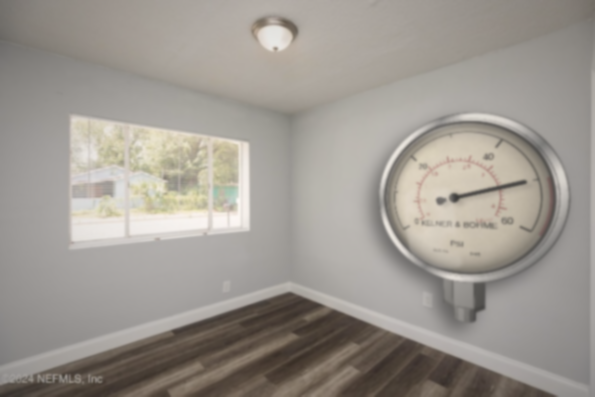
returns 50,psi
